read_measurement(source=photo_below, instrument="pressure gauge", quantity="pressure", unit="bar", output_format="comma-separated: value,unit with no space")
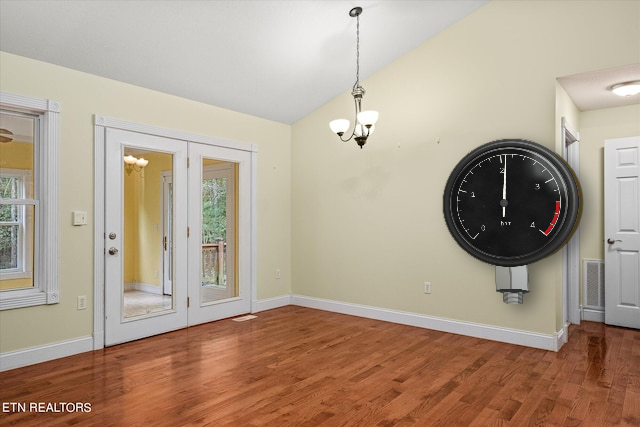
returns 2.1,bar
